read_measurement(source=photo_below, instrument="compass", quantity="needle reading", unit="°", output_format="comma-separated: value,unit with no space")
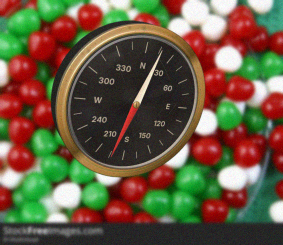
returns 195,°
